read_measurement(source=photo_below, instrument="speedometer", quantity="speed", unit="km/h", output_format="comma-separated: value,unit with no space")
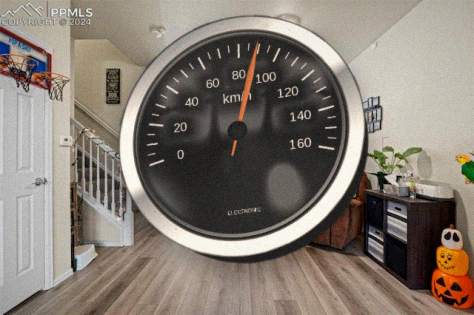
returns 90,km/h
